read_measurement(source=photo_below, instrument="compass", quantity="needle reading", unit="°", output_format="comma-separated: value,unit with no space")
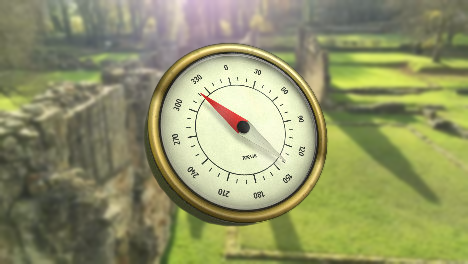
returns 320,°
